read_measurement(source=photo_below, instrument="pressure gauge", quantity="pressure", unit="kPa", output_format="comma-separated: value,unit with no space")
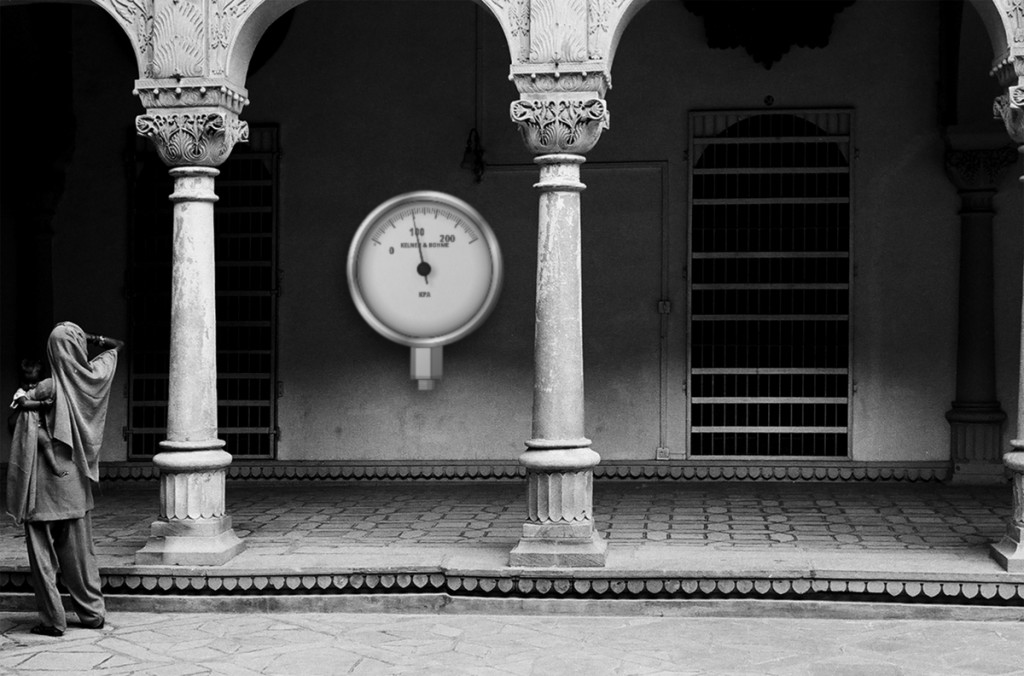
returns 100,kPa
